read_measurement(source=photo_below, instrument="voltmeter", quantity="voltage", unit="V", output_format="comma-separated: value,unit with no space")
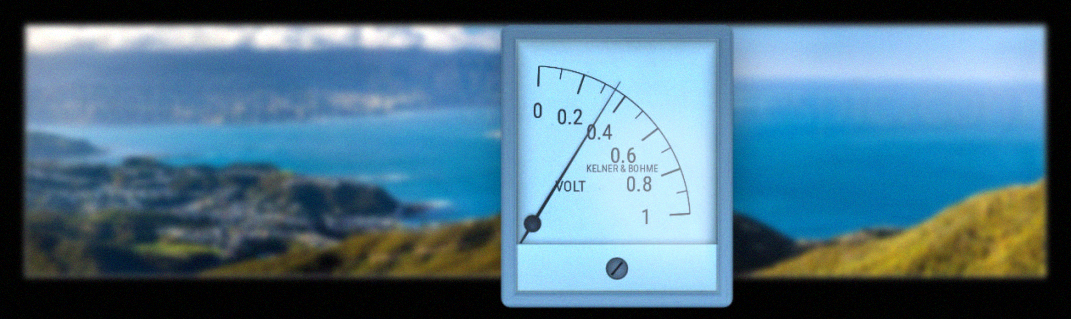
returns 0.35,V
